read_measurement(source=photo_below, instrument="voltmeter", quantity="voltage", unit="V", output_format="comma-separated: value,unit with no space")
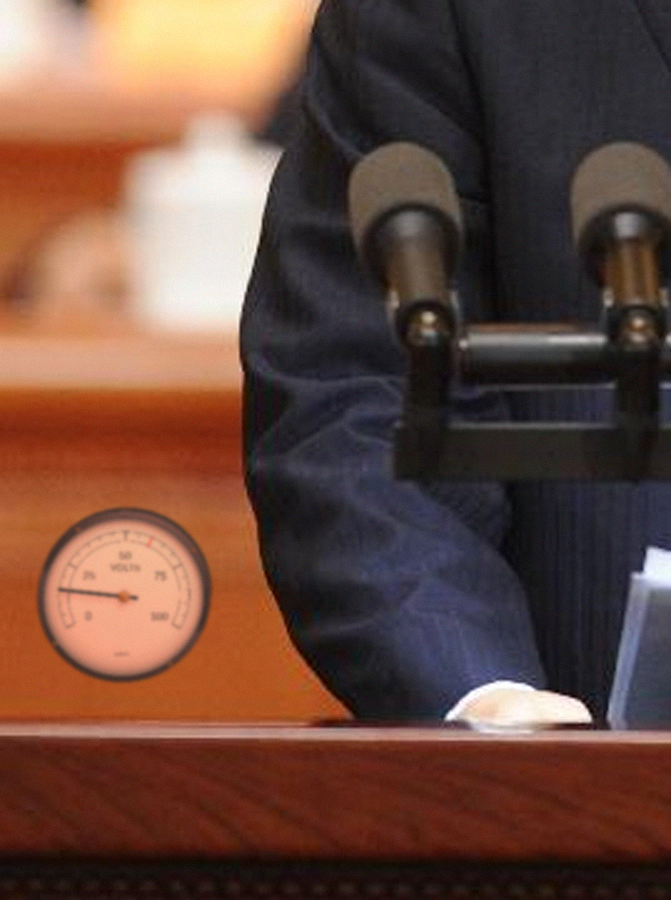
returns 15,V
